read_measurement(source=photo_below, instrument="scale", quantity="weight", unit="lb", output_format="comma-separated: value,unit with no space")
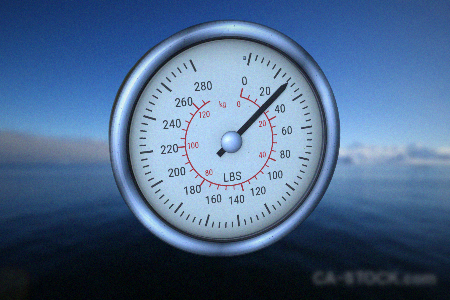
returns 28,lb
